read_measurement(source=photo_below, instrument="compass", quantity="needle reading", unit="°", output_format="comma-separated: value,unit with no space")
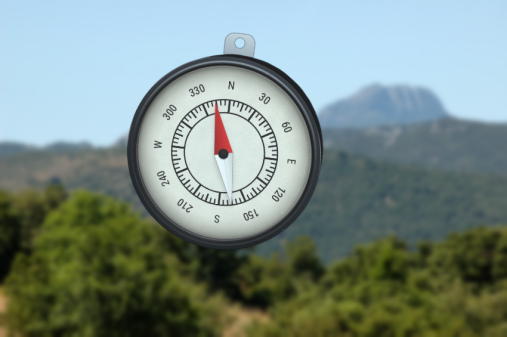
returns 345,°
